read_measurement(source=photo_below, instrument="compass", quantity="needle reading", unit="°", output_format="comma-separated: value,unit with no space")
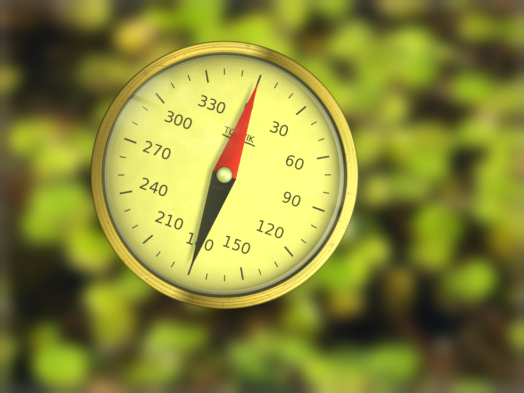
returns 0,°
